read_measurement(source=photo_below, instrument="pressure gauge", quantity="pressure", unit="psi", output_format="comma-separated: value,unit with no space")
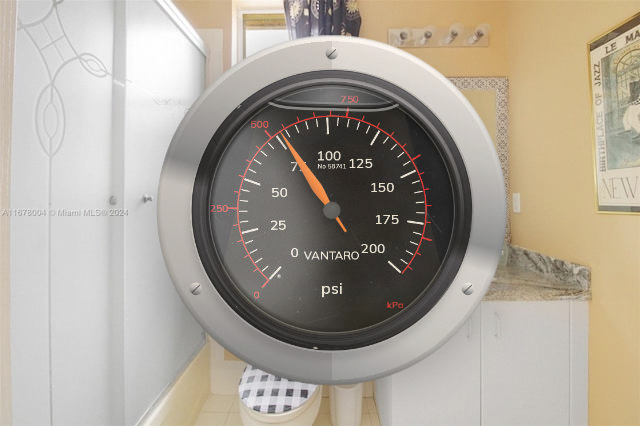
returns 77.5,psi
